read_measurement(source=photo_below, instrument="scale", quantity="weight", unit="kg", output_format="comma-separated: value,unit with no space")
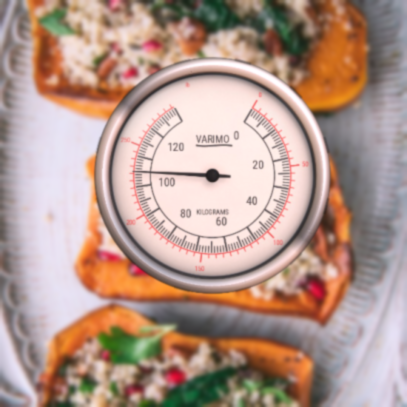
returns 105,kg
